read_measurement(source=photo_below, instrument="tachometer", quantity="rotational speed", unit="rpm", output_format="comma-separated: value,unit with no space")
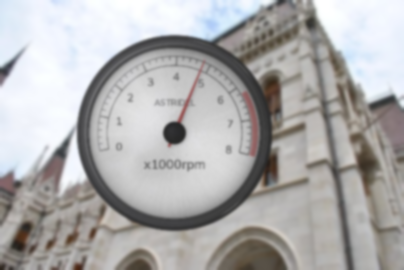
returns 4800,rpm
